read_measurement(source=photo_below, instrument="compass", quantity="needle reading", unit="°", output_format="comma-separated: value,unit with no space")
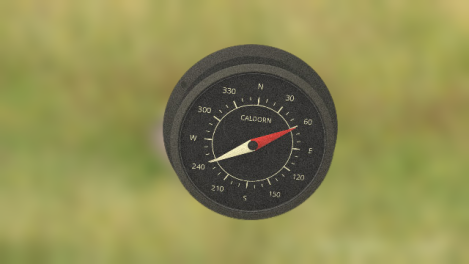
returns 60,°
